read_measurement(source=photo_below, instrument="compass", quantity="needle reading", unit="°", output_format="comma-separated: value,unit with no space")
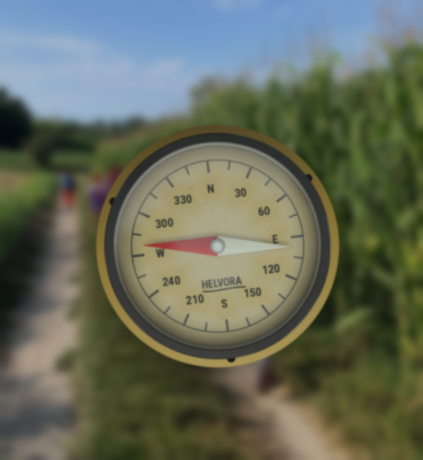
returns 277.5,°
